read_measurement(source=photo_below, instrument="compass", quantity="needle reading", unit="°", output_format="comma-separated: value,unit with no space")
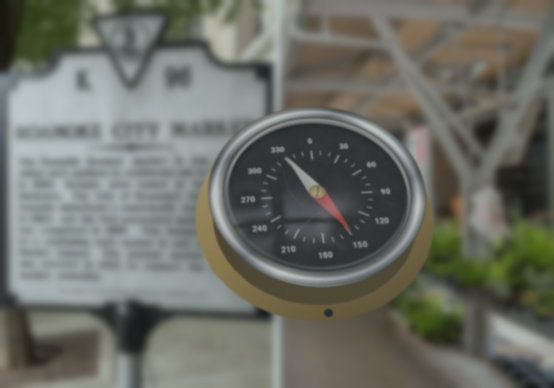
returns 150,°
